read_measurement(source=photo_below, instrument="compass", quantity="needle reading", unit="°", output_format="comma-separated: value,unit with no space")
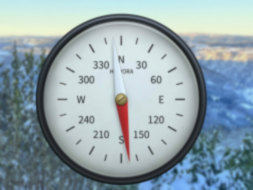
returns 172.5,°
